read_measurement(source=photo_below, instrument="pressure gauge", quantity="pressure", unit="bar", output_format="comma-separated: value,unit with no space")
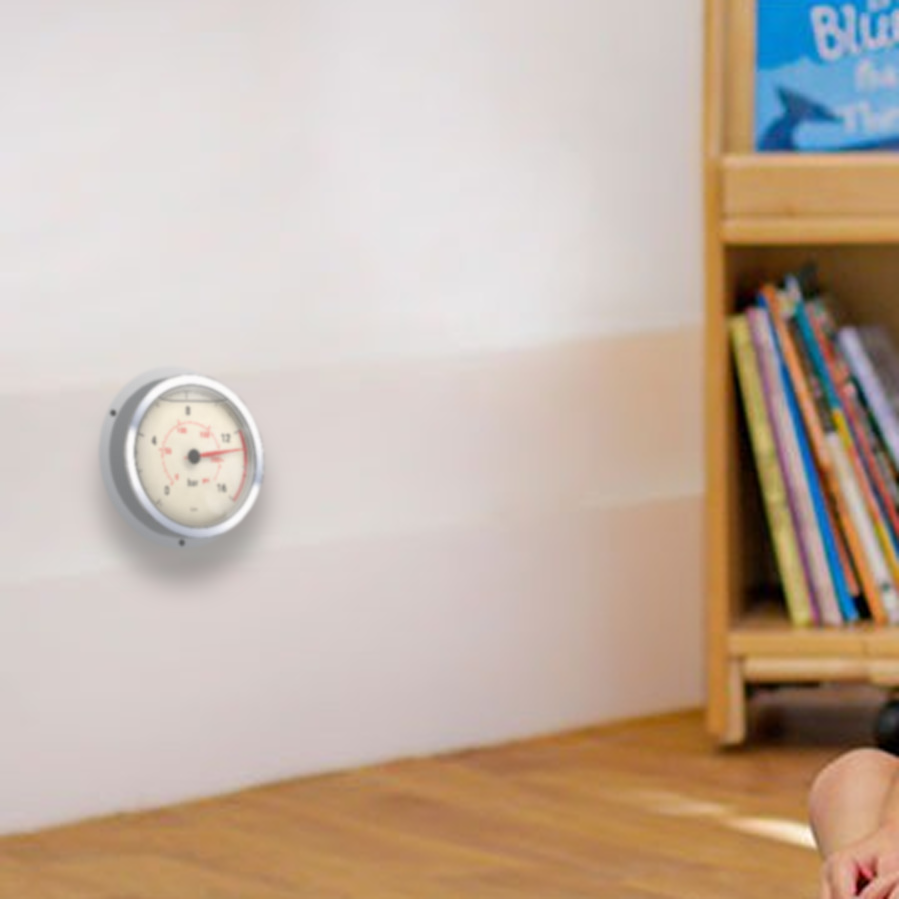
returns 13,bar
